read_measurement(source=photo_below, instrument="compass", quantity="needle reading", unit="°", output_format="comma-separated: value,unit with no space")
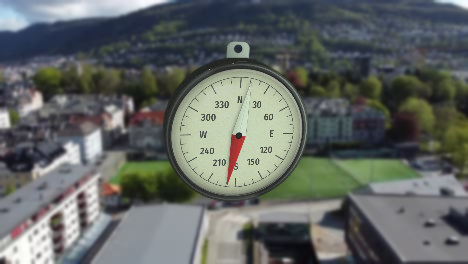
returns 190,°
